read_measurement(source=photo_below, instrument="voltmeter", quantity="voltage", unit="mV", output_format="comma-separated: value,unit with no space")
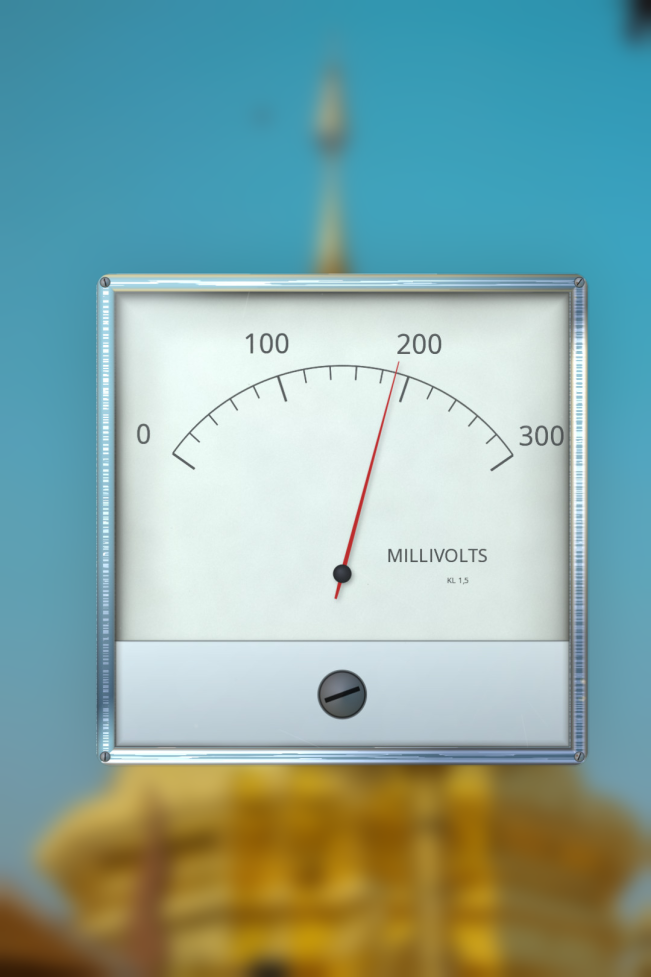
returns 190,mV
